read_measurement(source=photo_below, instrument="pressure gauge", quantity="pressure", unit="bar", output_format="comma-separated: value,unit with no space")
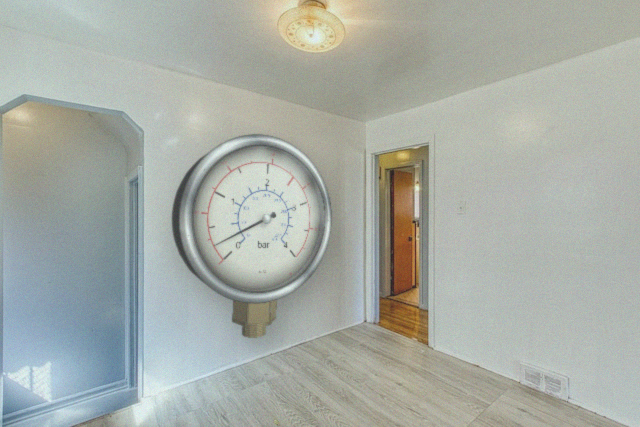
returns 0.25,bar
